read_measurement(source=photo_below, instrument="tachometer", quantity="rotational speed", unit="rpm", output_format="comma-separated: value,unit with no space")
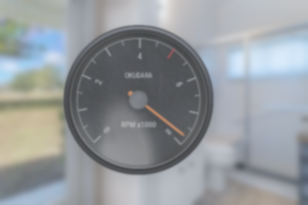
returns 7750,rpm
